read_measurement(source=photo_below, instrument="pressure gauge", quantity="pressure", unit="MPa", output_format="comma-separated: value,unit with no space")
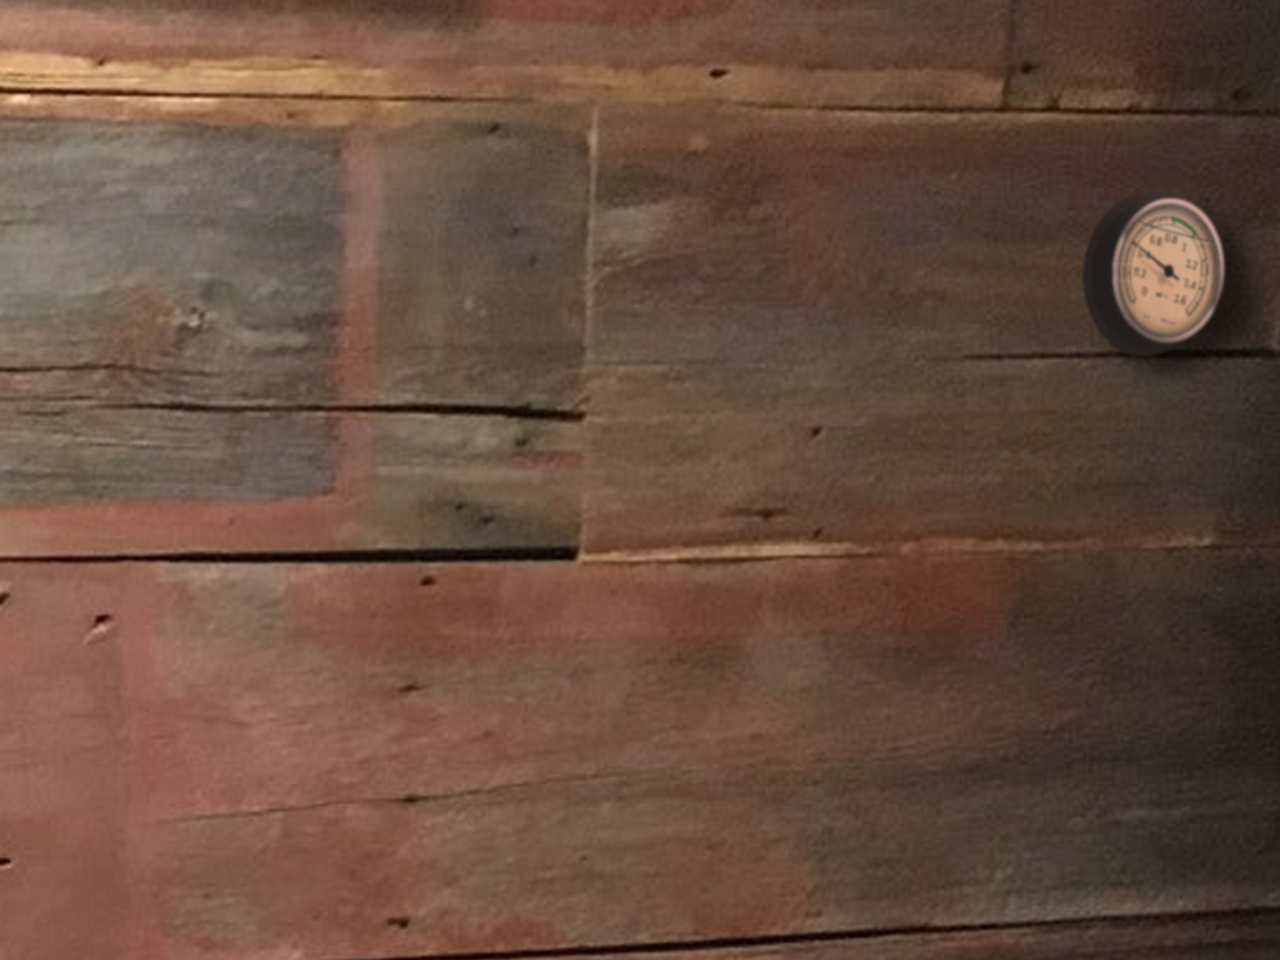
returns 0.4,MPa
